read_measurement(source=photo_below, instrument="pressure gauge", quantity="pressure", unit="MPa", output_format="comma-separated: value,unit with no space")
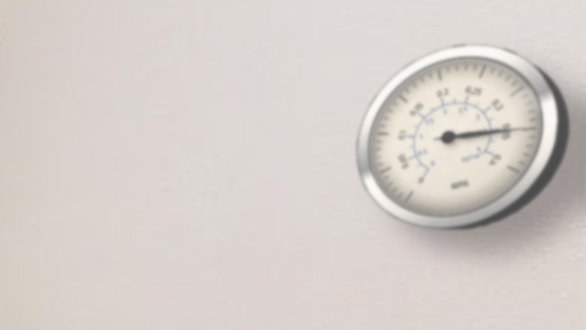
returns 0.35,MPa
